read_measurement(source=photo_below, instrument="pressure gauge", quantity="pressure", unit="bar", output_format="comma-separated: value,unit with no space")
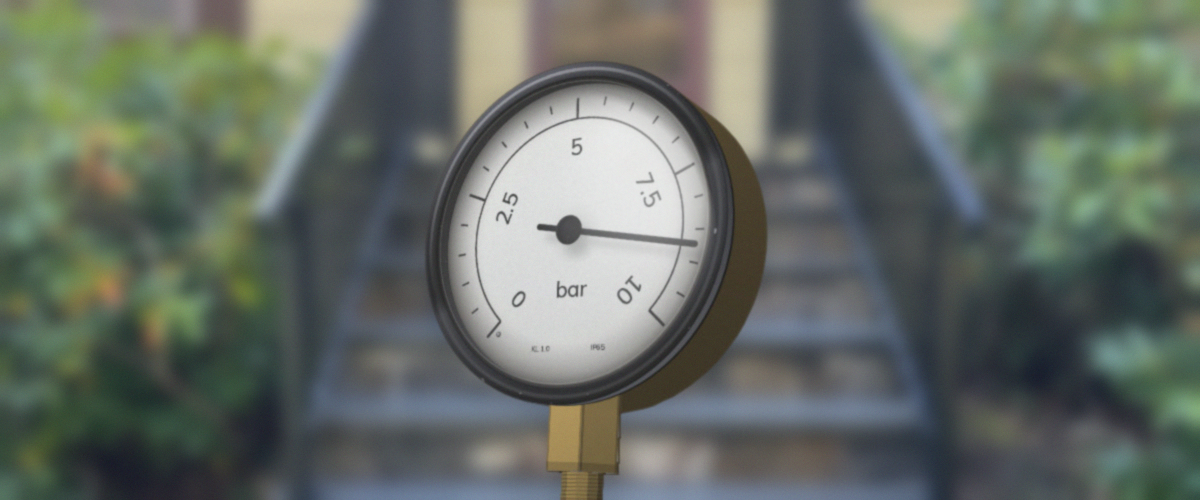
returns 8.75,bar
